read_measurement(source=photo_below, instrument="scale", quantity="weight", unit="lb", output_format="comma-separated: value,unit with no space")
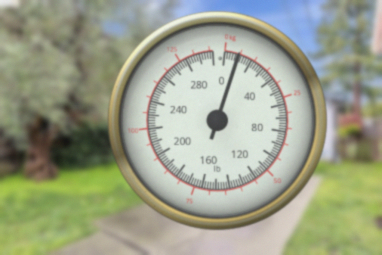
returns 10,lb
